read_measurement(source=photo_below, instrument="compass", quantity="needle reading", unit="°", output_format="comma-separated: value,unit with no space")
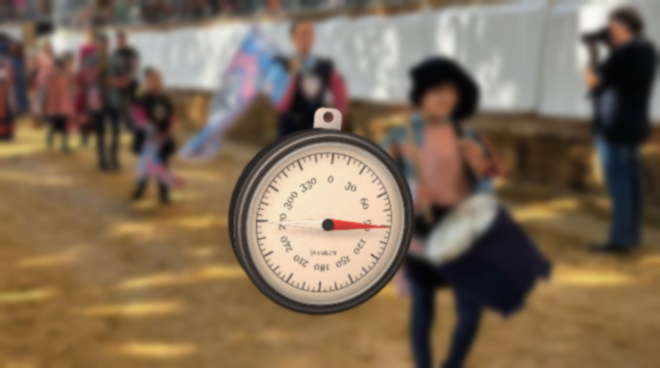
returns 90,°
